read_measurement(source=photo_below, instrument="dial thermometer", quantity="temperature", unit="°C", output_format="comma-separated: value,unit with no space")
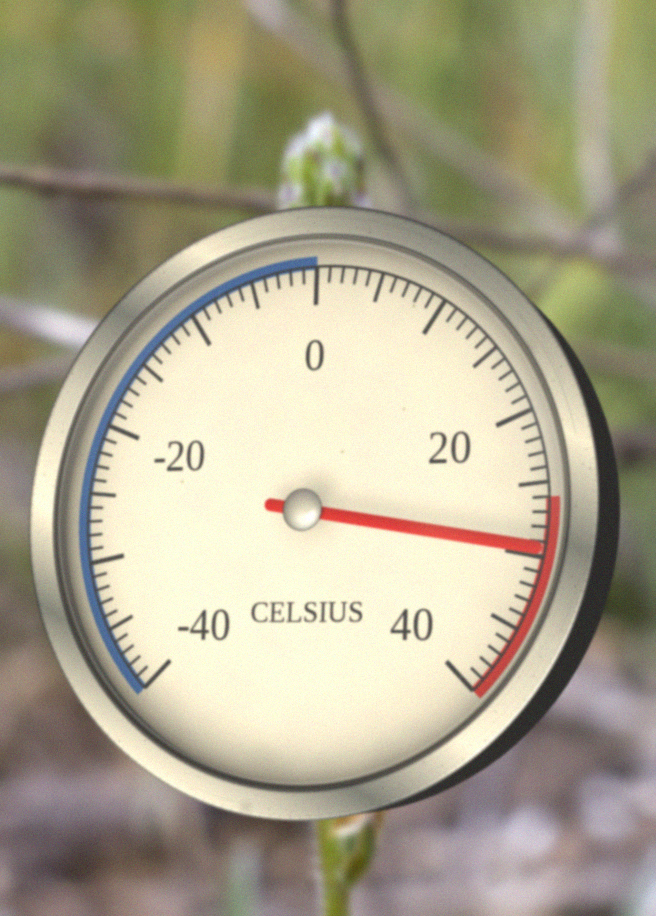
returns 29.5,°C
